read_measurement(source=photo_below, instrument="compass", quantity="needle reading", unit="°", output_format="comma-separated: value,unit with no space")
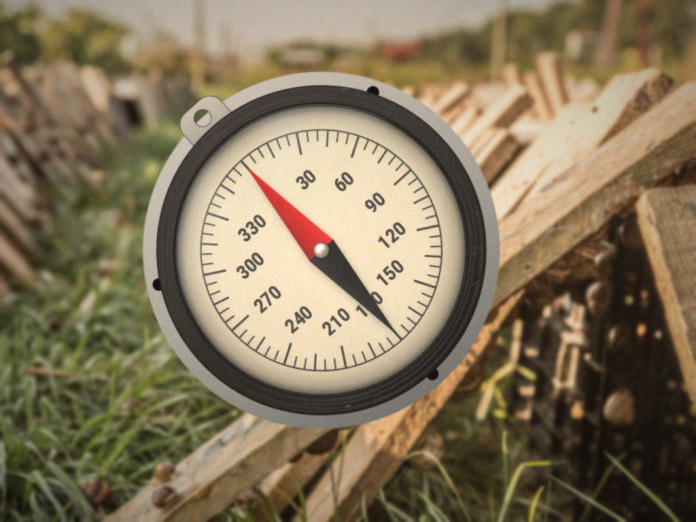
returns 0,°
